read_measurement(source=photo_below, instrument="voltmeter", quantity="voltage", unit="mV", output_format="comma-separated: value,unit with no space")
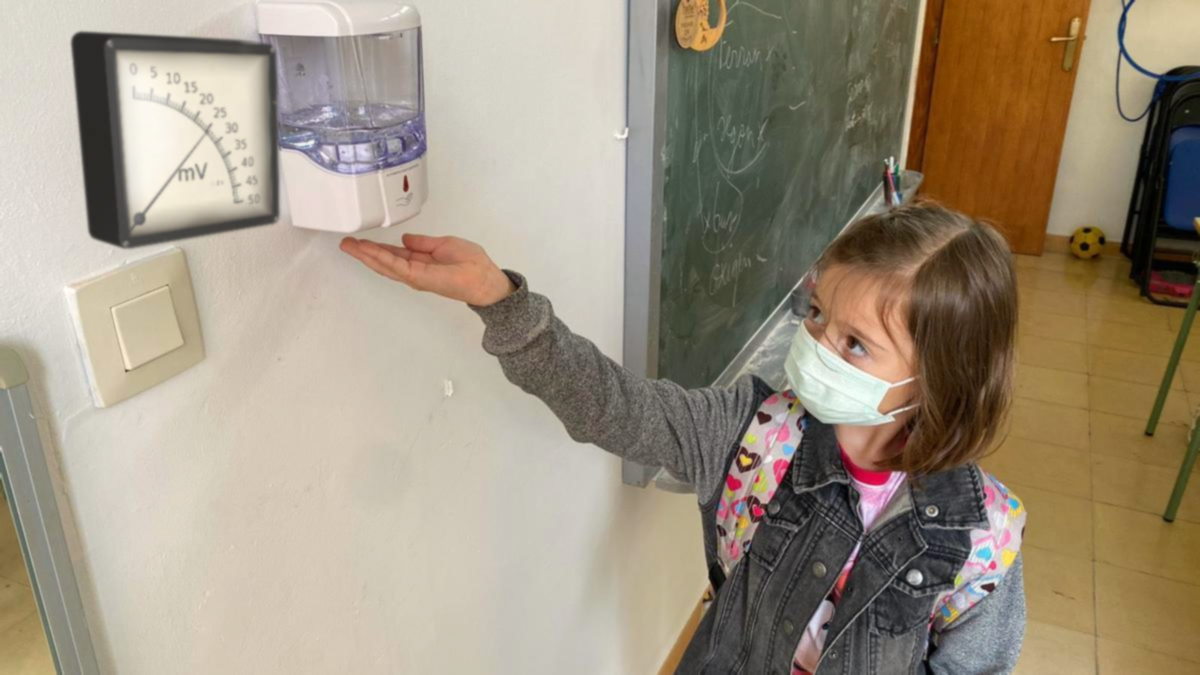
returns 25,mV
